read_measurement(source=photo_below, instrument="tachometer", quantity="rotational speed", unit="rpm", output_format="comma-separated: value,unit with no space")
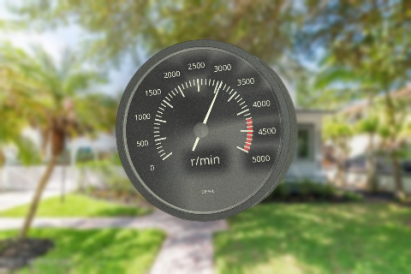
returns 3100,rpm
